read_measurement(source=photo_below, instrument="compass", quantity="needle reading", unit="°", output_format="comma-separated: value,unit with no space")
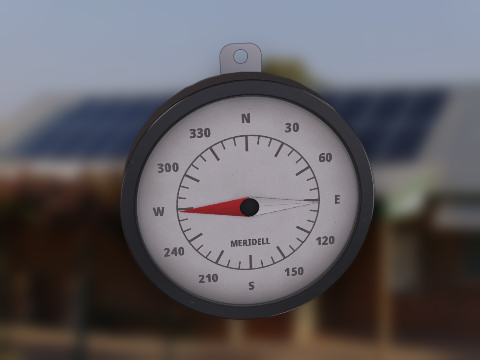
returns 270,°
